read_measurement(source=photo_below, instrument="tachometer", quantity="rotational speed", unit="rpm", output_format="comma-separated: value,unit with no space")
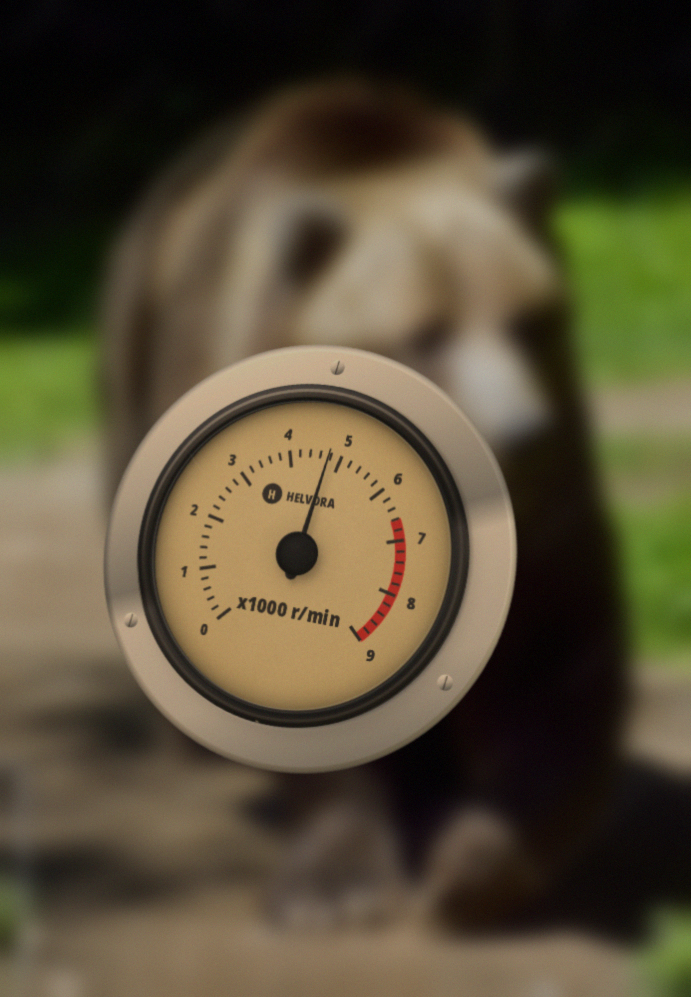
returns 4800,rpm
